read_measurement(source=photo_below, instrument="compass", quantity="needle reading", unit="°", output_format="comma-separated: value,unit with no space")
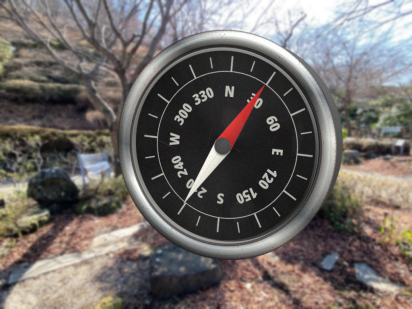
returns 30,°
